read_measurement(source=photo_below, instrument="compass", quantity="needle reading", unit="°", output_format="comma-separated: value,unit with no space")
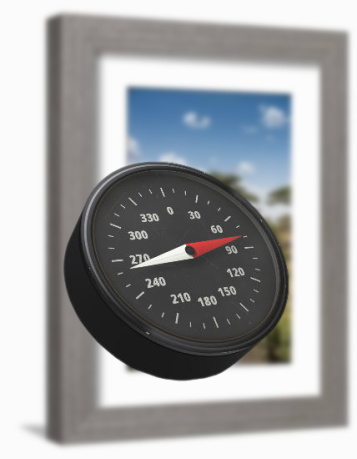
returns 80,°
